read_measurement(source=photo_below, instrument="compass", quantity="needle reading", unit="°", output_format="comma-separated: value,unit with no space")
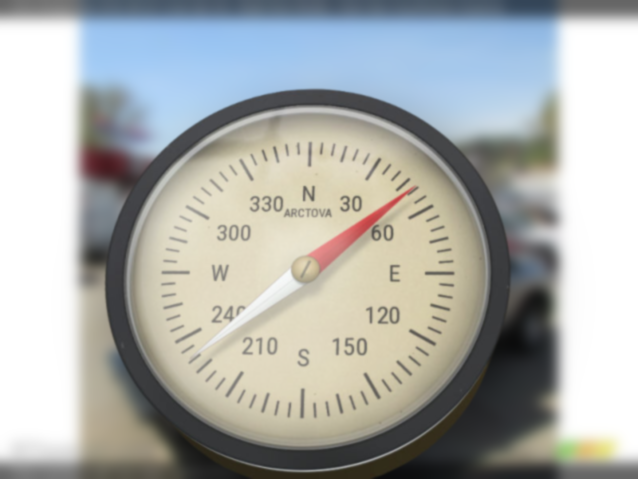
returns 50,°
